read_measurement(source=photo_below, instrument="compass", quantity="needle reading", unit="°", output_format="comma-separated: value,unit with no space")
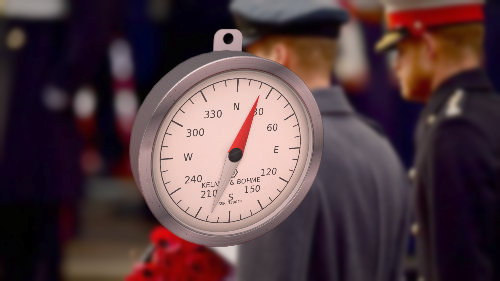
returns 20,°
